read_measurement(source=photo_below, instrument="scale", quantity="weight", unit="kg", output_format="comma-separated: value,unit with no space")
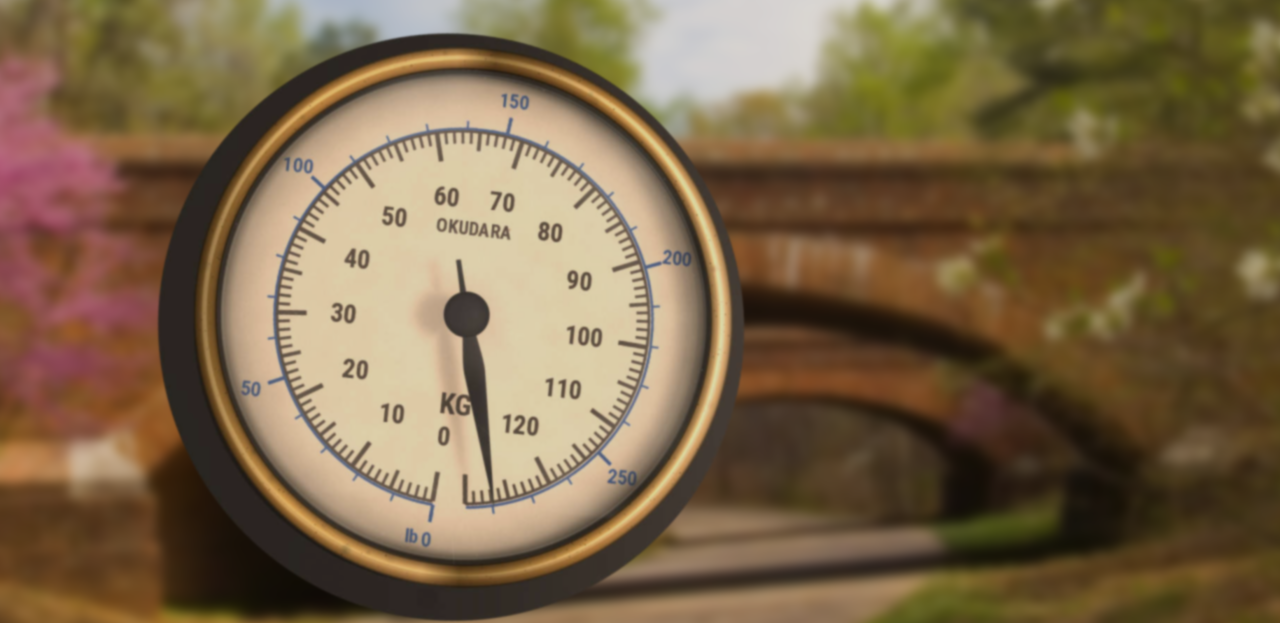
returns 127,kg
